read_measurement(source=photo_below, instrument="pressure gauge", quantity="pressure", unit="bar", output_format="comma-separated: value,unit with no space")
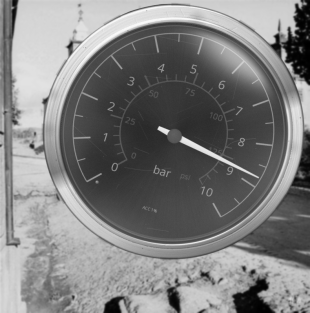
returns 8.75,bar
